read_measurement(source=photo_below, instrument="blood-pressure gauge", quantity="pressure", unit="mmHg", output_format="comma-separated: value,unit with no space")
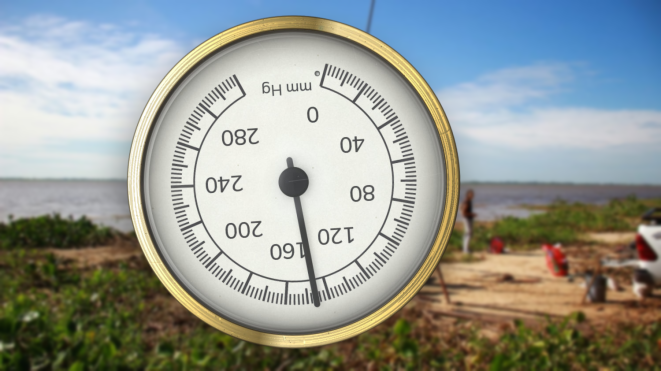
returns 146,mmHg
